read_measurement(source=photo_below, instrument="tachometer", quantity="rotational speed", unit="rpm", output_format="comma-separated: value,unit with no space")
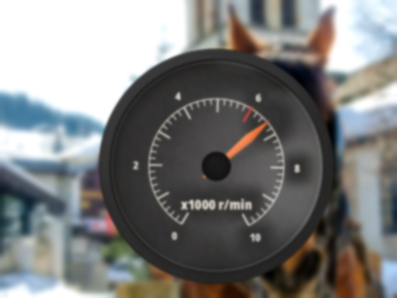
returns 6600,rpm
